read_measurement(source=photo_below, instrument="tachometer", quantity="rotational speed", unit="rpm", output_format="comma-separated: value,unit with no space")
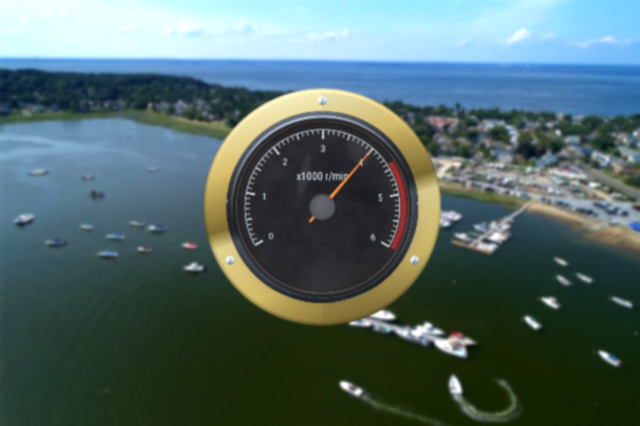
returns 4000,rpm
